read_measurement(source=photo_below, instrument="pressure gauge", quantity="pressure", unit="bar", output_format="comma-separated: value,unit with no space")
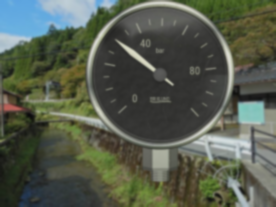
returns 30,bar
